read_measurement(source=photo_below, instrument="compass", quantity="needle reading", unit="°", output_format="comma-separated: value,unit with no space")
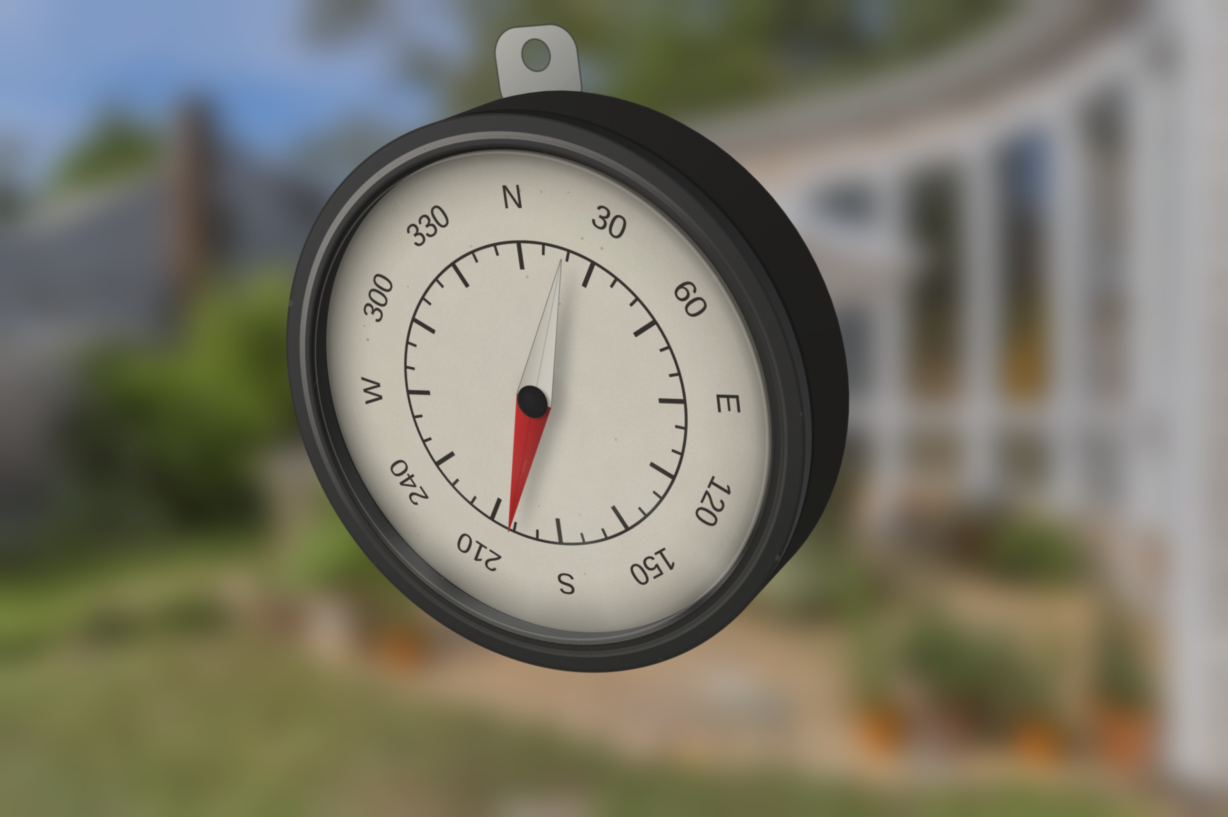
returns 200,°
